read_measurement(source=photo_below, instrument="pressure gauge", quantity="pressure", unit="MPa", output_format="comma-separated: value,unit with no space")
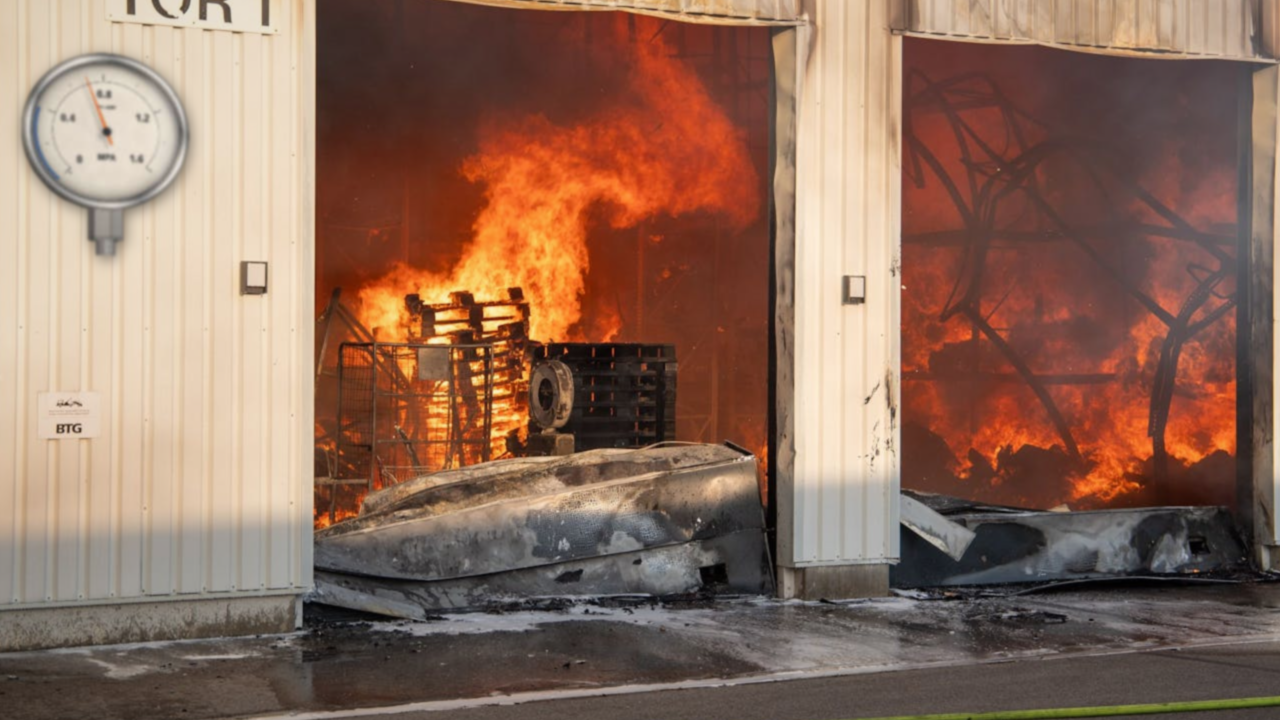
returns 0.7,MPa
